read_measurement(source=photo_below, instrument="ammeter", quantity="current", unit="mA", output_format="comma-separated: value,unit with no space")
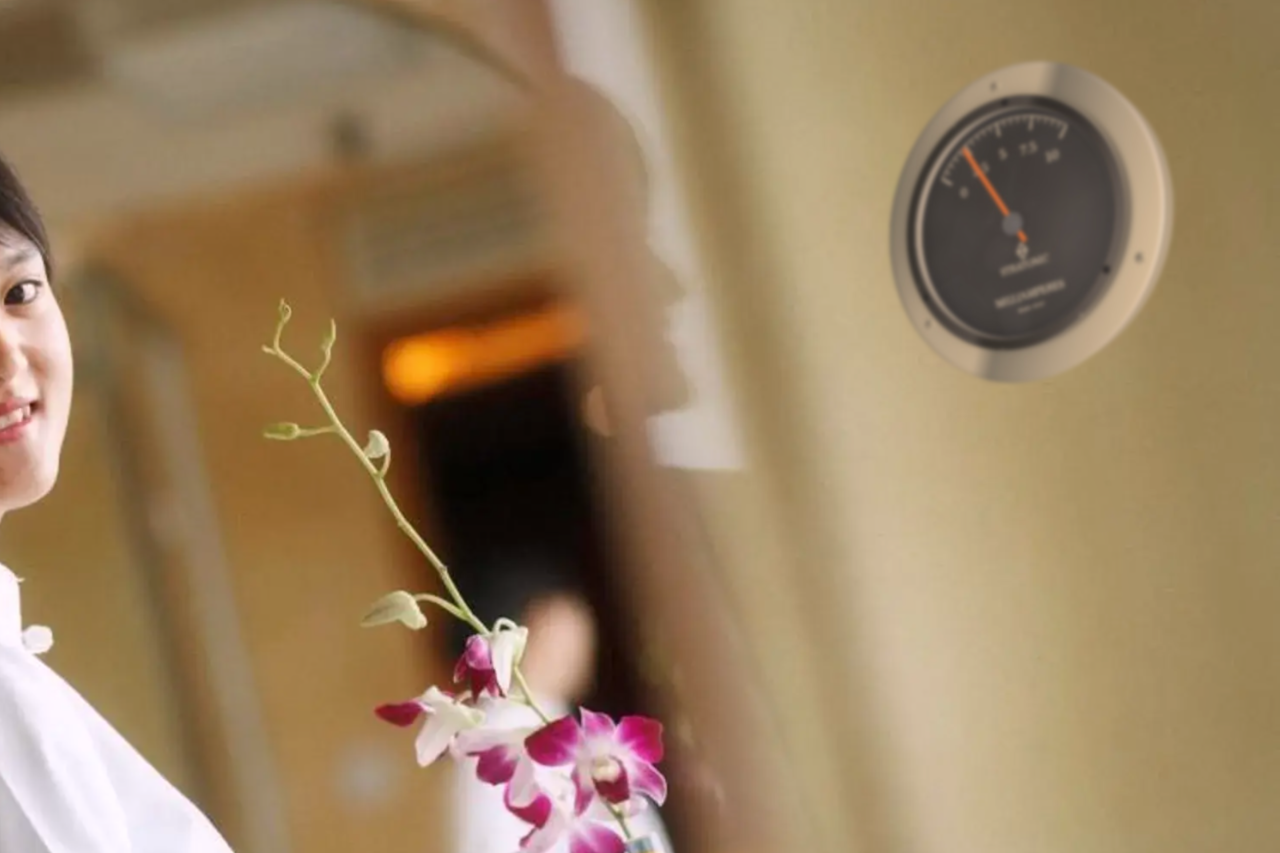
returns 2.5,mA
